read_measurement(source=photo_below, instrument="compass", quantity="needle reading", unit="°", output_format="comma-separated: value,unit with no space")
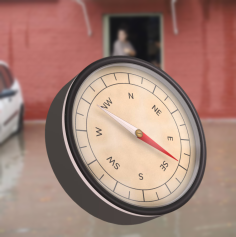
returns 120,°
